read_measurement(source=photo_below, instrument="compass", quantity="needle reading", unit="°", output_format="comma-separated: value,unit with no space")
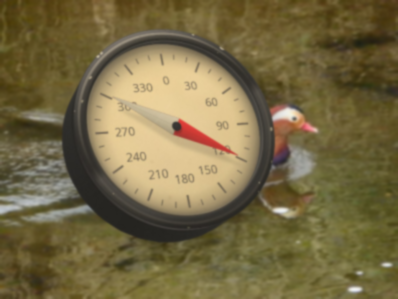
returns 120,°
